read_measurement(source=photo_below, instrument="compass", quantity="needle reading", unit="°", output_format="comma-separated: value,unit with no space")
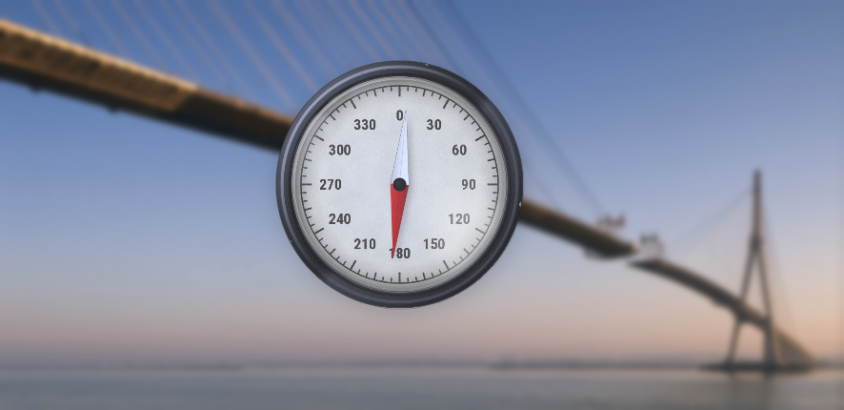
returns 185,°
